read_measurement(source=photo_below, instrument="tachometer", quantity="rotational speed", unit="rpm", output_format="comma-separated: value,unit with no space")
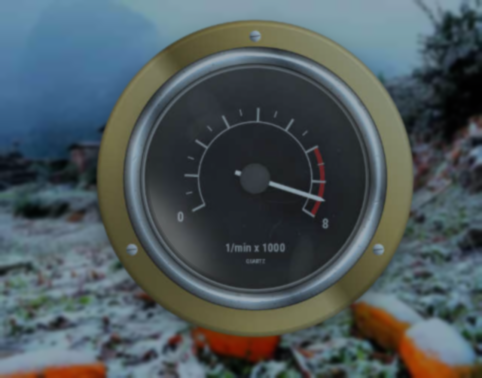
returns 7500,rpm
